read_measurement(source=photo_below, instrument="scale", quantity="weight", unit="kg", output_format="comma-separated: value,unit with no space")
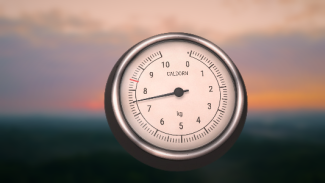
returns 7.5,kg
